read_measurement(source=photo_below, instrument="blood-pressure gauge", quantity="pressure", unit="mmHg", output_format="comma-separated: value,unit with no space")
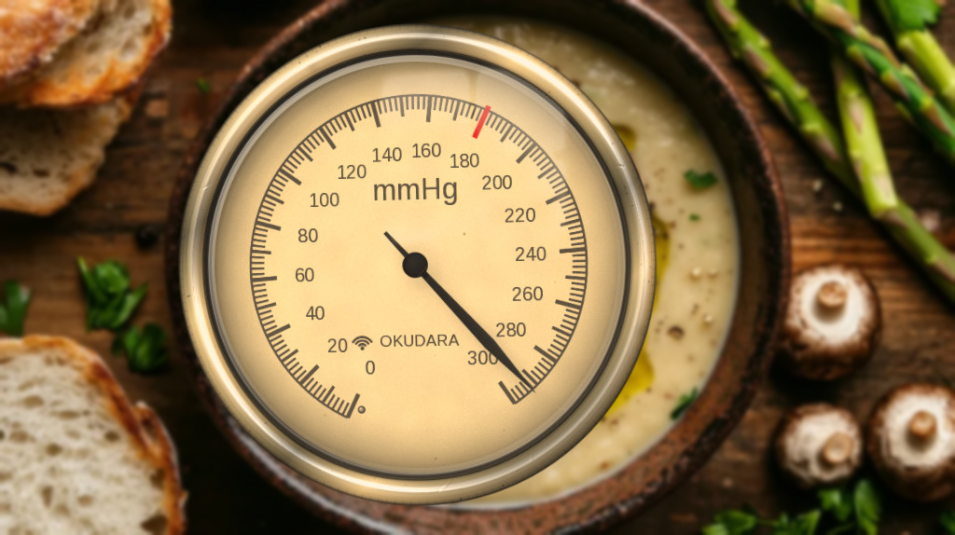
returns 292,mmHg
